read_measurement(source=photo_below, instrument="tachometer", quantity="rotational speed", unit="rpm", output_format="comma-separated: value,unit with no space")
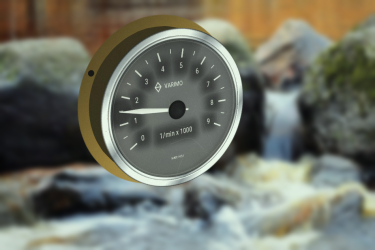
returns 1500,rpm
